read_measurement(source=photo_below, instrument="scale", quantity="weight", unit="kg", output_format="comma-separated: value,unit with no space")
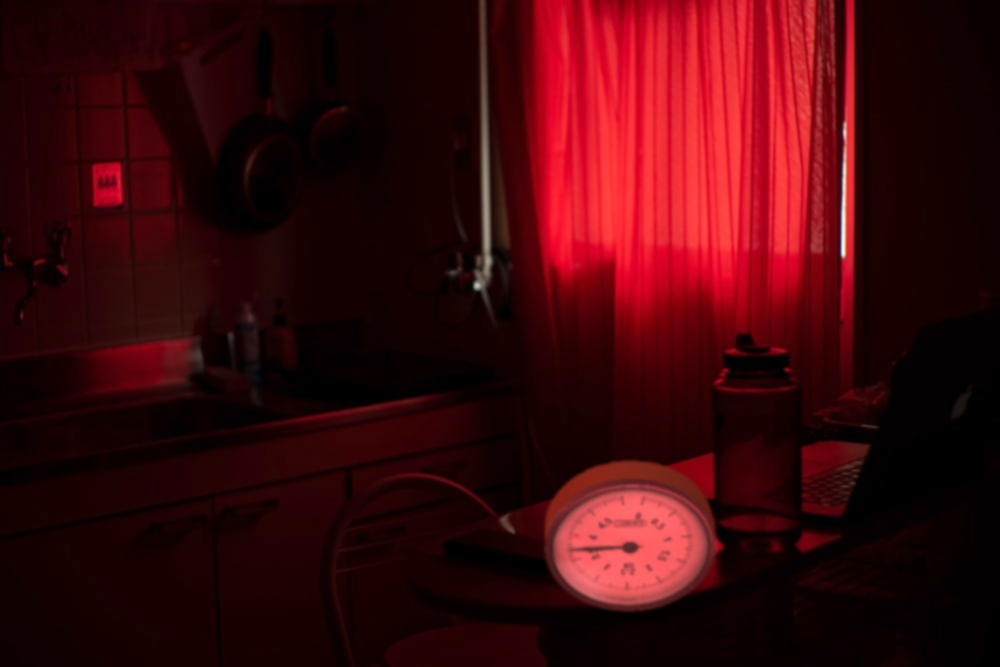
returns 3.75,kg
